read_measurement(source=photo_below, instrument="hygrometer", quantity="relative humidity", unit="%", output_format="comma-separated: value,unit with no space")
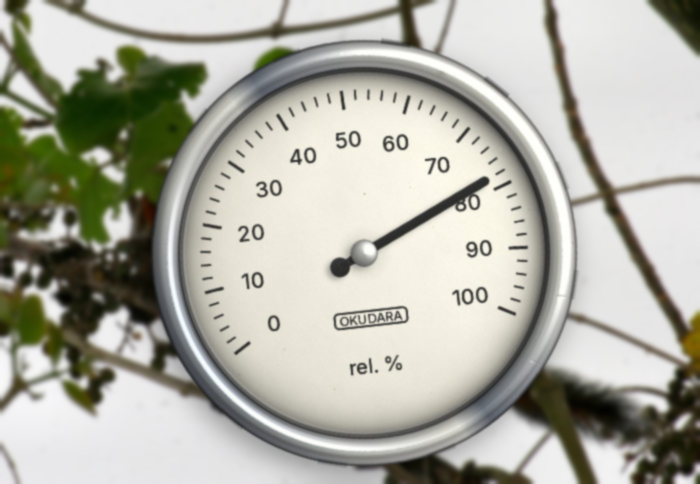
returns 78,%
